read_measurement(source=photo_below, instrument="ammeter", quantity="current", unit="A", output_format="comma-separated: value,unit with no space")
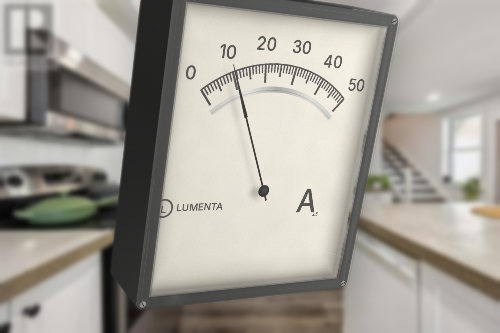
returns 10,A
